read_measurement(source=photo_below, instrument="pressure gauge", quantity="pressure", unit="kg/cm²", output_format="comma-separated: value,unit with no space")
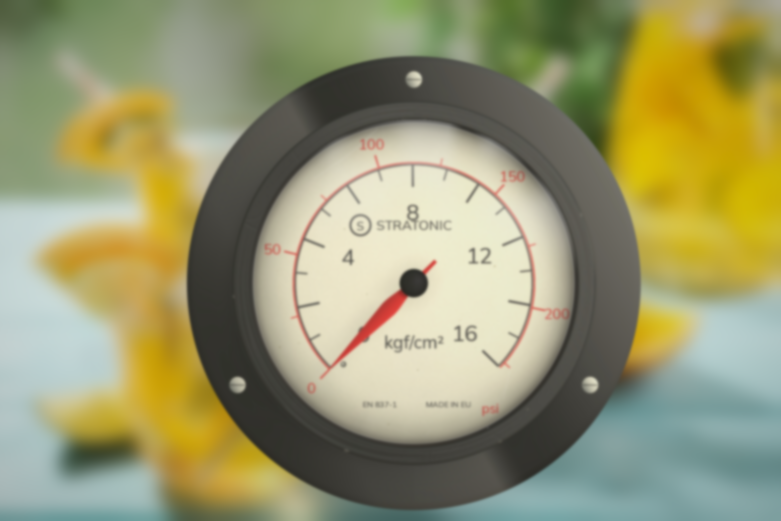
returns 0,kg/cm²
